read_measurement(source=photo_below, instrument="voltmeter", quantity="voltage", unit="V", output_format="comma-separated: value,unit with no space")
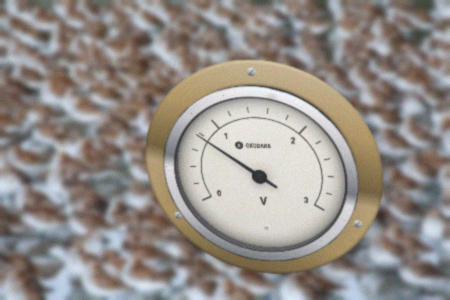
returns 0.8,V
